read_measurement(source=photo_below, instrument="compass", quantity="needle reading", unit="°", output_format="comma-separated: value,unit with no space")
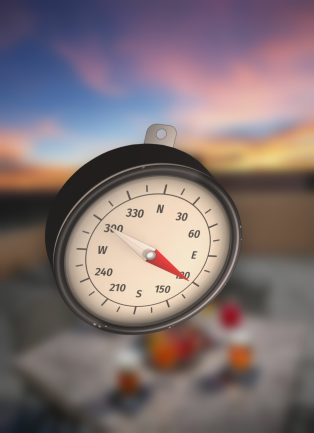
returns 120,°
